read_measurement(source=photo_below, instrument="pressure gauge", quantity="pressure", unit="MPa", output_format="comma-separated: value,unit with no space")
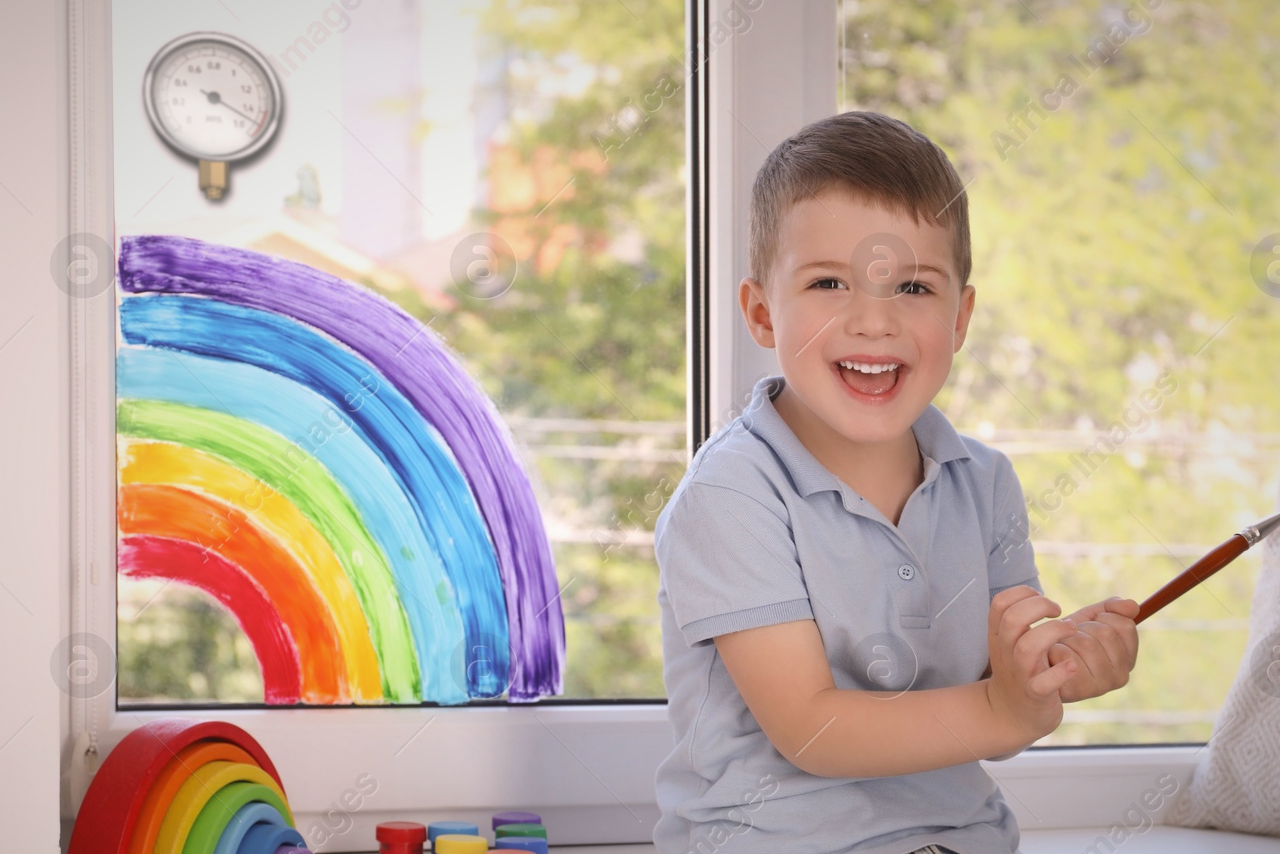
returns 1.5,MPa
